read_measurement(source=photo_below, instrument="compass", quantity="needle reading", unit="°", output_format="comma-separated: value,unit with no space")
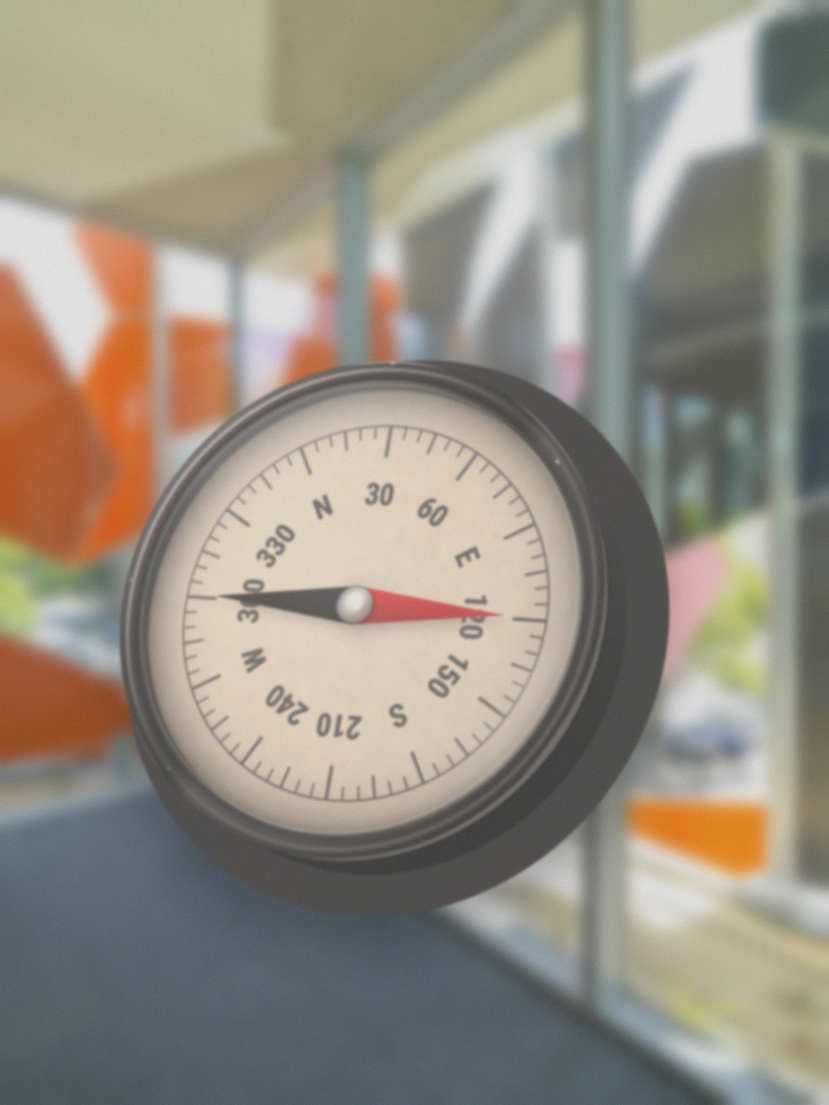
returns 120,°
